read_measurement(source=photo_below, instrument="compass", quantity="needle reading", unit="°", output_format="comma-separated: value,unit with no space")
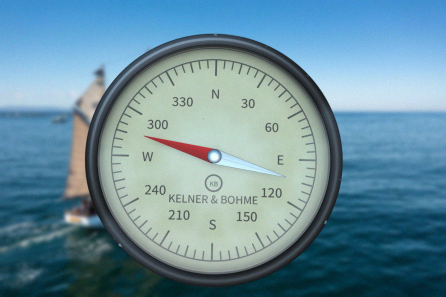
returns 285,°
